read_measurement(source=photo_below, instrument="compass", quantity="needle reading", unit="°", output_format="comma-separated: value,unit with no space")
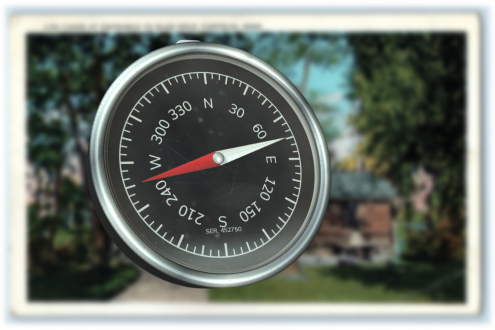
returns 255,°
